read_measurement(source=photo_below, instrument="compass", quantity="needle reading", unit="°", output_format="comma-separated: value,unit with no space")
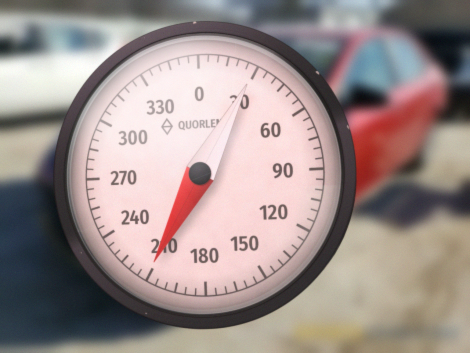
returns 210,°
